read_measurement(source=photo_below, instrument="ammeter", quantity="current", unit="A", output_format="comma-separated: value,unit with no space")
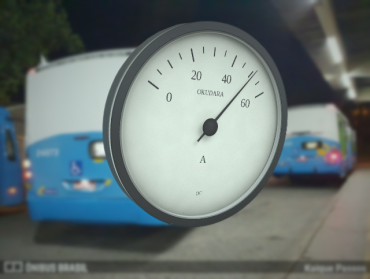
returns 50,A
